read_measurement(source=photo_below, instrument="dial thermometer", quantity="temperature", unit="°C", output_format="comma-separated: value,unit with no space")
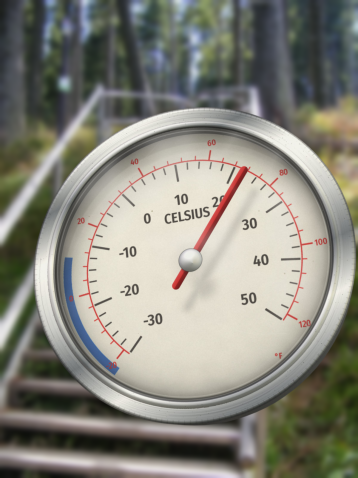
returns 22,°C
